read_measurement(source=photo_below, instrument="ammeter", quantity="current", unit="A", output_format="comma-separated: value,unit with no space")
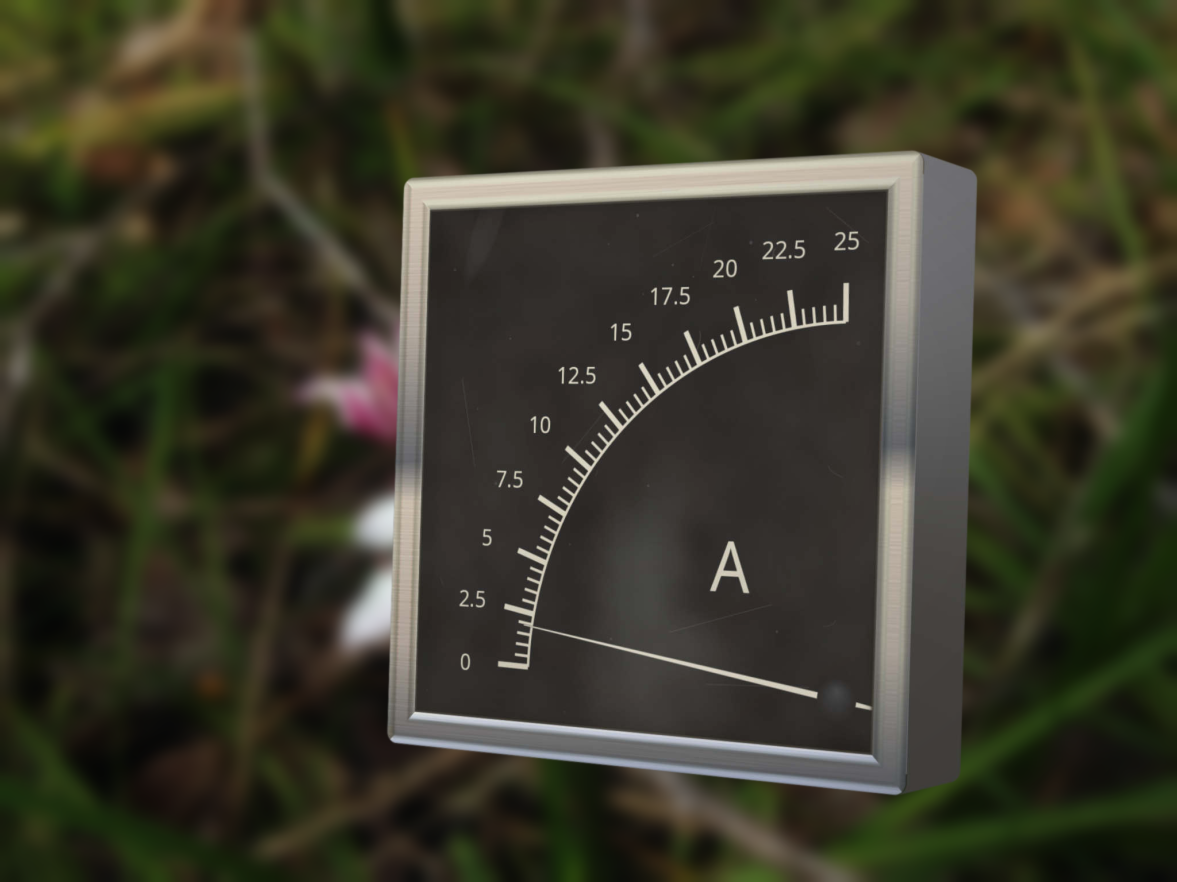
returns 2,A
